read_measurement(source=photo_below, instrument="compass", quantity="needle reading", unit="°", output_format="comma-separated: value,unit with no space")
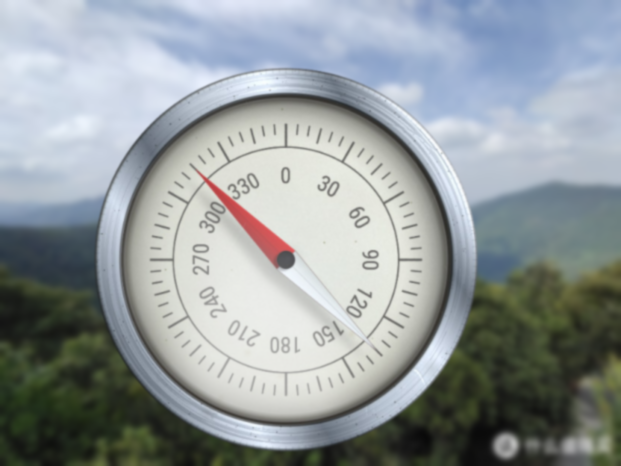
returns 315,°
